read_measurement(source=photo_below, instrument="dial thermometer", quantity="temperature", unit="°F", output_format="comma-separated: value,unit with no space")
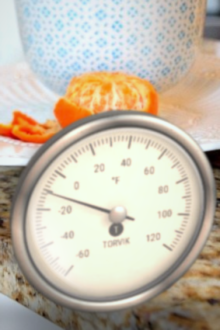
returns -10,°F
